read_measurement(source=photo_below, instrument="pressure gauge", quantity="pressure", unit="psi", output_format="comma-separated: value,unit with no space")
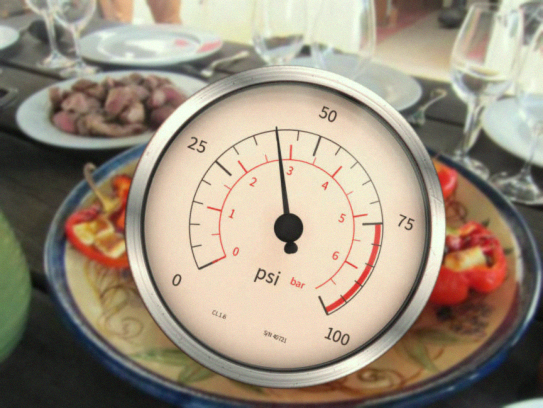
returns 40,psi
